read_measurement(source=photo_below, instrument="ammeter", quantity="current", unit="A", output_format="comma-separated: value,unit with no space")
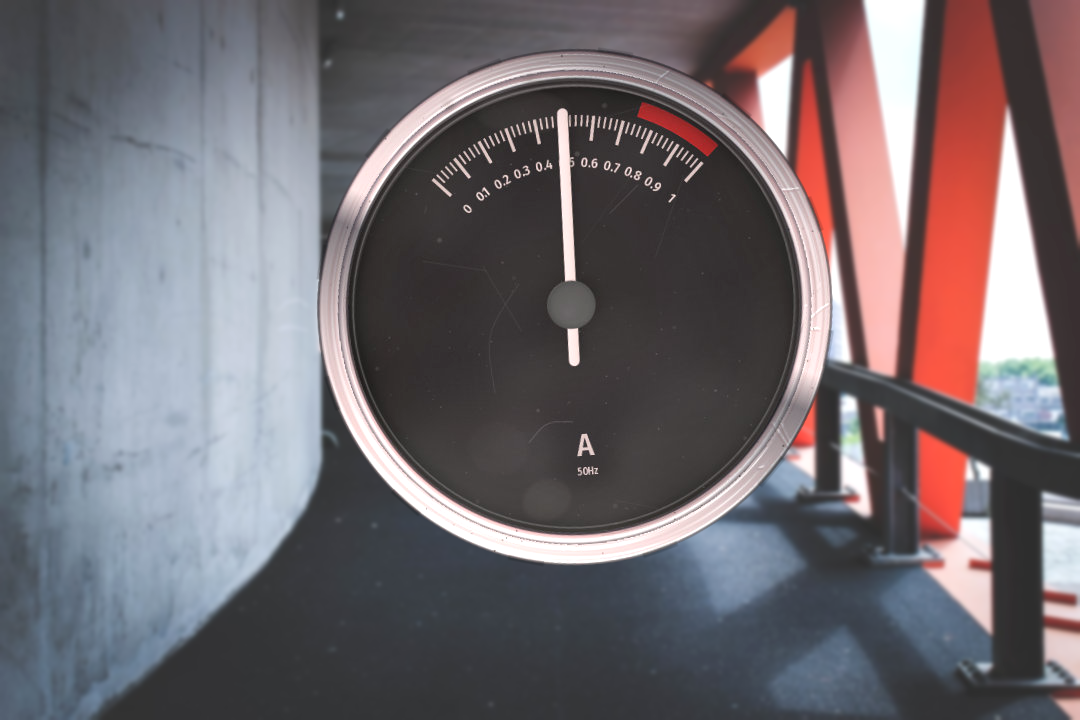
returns 0.5,A
